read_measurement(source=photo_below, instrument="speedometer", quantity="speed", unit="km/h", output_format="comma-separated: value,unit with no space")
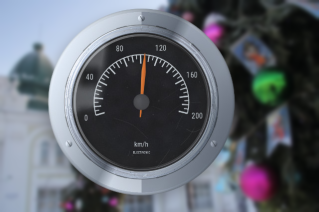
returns 105,km/h
